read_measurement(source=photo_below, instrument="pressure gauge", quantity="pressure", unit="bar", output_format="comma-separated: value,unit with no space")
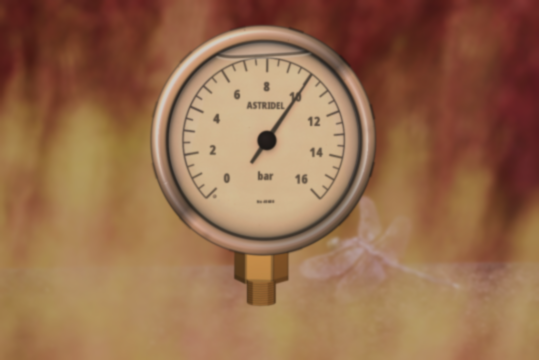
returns 10,bar
